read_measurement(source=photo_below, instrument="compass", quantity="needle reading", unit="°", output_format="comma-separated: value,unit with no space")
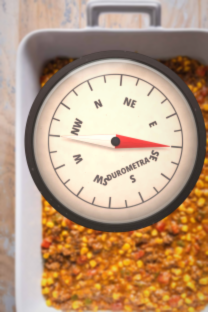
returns 120,°
